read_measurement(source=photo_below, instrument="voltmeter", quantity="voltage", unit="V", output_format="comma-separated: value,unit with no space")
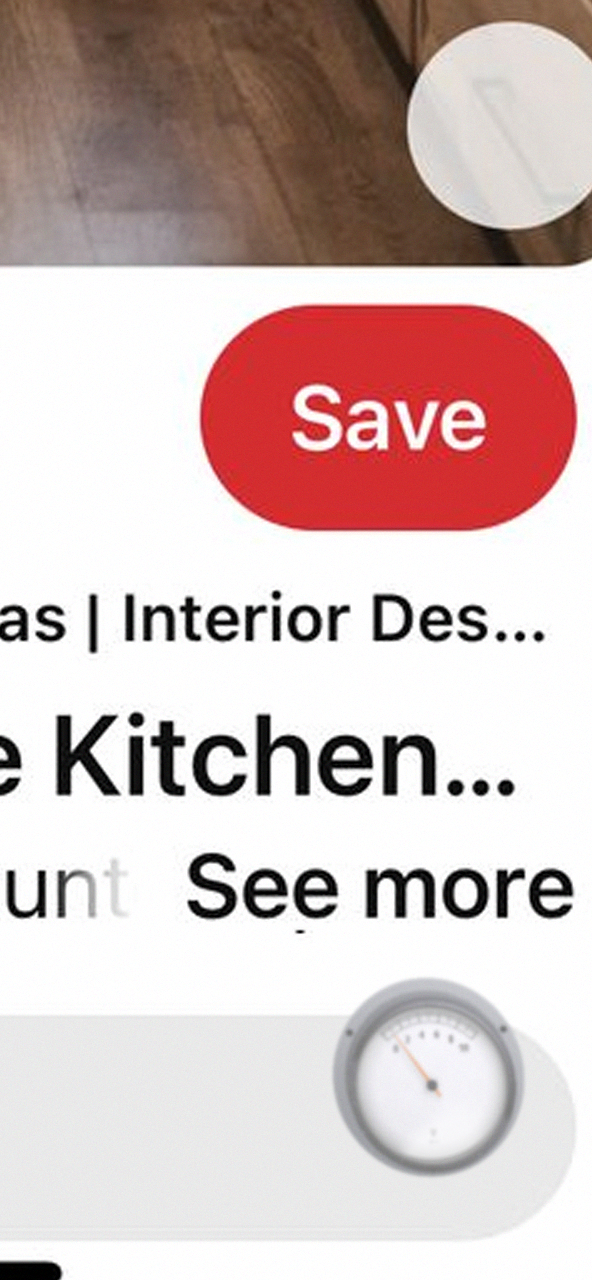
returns 1,V
